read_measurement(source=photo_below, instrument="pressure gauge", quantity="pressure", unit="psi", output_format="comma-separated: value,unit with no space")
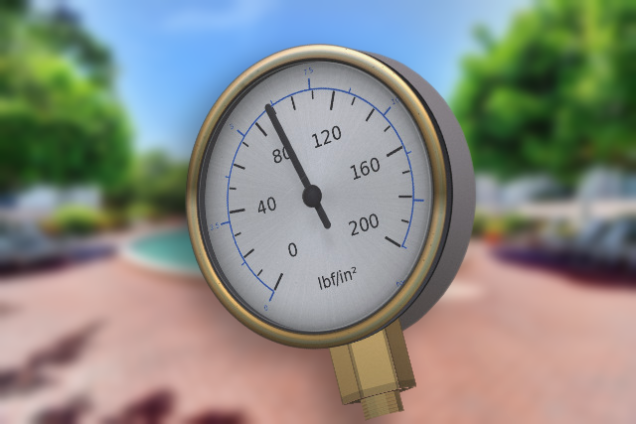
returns 90,psi
